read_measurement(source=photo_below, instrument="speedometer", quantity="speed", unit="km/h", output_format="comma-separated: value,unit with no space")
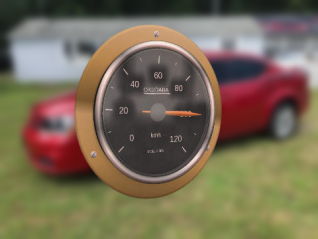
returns 100,km/h
